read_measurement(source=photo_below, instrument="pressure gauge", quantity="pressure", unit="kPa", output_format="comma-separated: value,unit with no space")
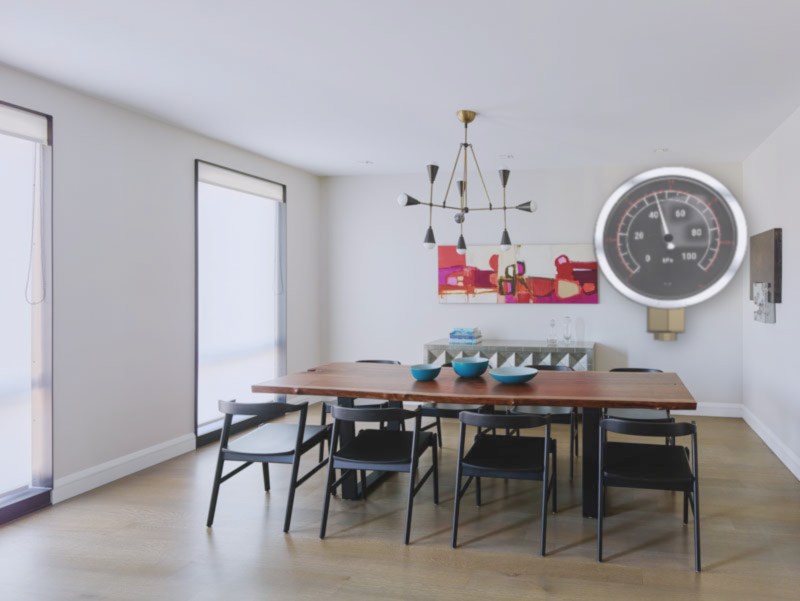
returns 45,kPa
